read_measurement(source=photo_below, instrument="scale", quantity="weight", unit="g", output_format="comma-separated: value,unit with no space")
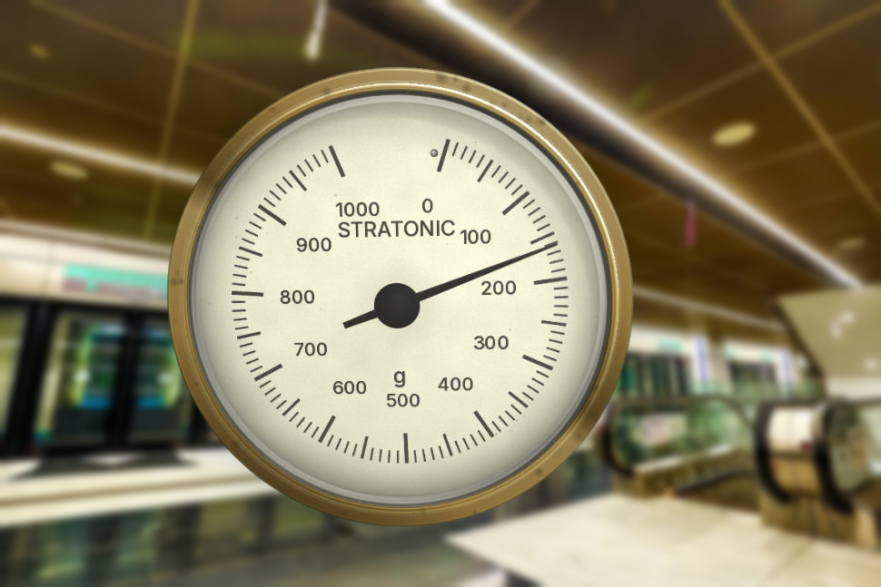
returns 160,g
